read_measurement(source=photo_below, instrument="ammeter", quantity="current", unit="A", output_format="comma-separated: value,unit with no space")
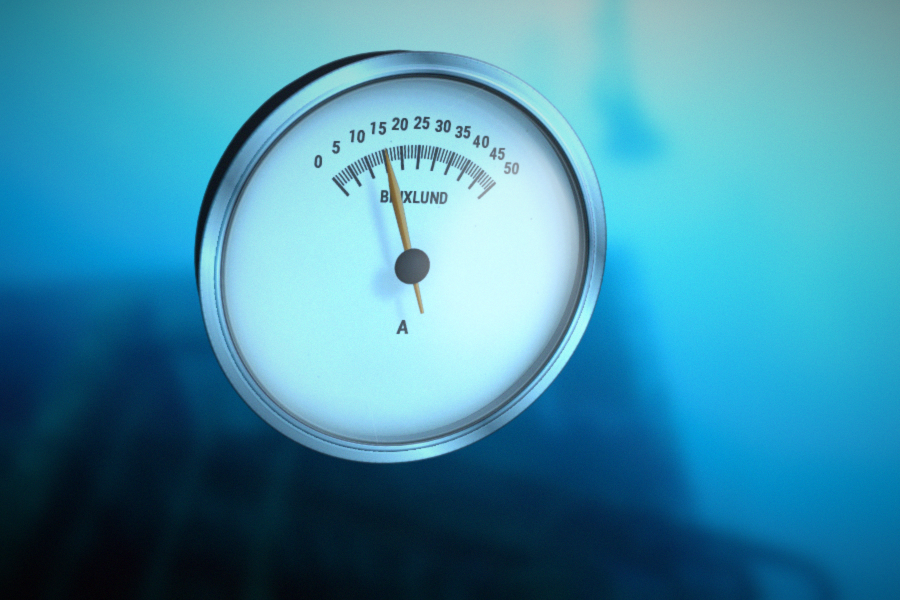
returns 15,A
